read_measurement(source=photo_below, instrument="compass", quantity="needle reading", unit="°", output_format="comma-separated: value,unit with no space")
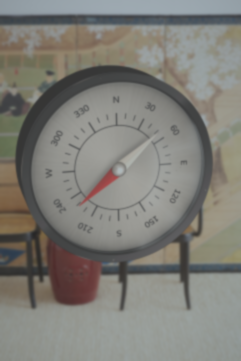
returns 230,°
